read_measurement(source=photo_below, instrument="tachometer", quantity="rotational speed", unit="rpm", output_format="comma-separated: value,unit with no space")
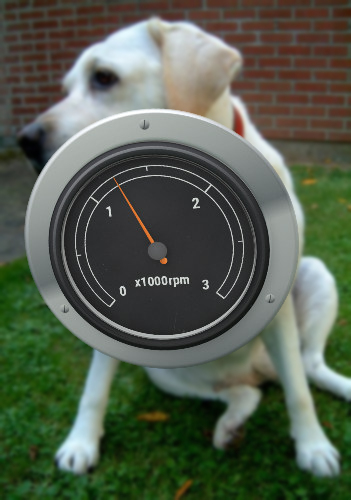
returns 1250,rpm
